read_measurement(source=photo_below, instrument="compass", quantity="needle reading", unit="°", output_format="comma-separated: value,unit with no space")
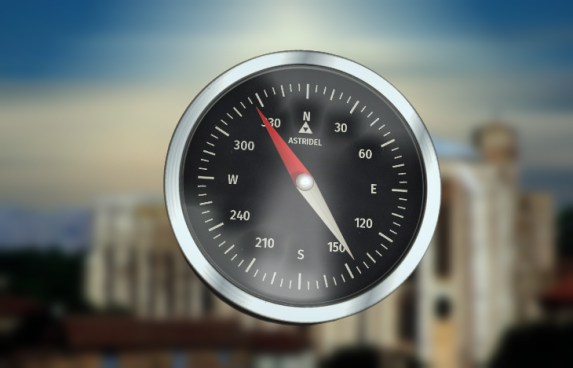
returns 325,°
